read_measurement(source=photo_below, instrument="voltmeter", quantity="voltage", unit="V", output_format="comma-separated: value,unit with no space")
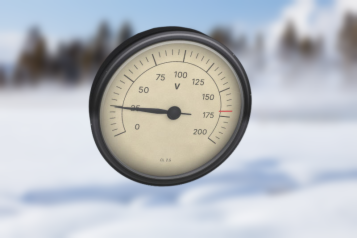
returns 25,V
